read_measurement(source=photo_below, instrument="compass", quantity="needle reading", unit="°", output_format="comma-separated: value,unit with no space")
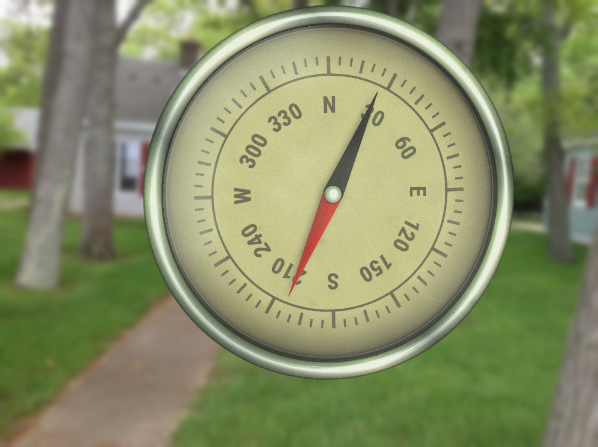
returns 205,°
